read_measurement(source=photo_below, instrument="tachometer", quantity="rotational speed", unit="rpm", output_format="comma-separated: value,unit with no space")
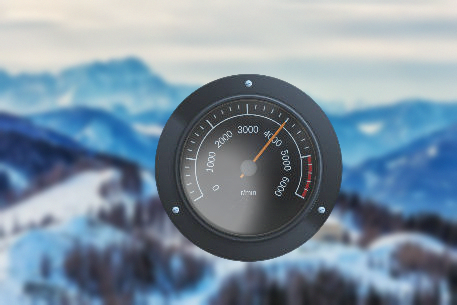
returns 4000,rpm
